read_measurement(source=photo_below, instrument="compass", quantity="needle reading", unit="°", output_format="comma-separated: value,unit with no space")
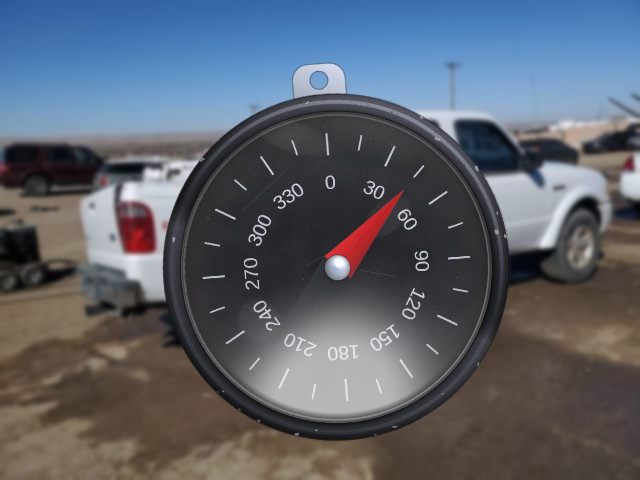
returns 45,°
